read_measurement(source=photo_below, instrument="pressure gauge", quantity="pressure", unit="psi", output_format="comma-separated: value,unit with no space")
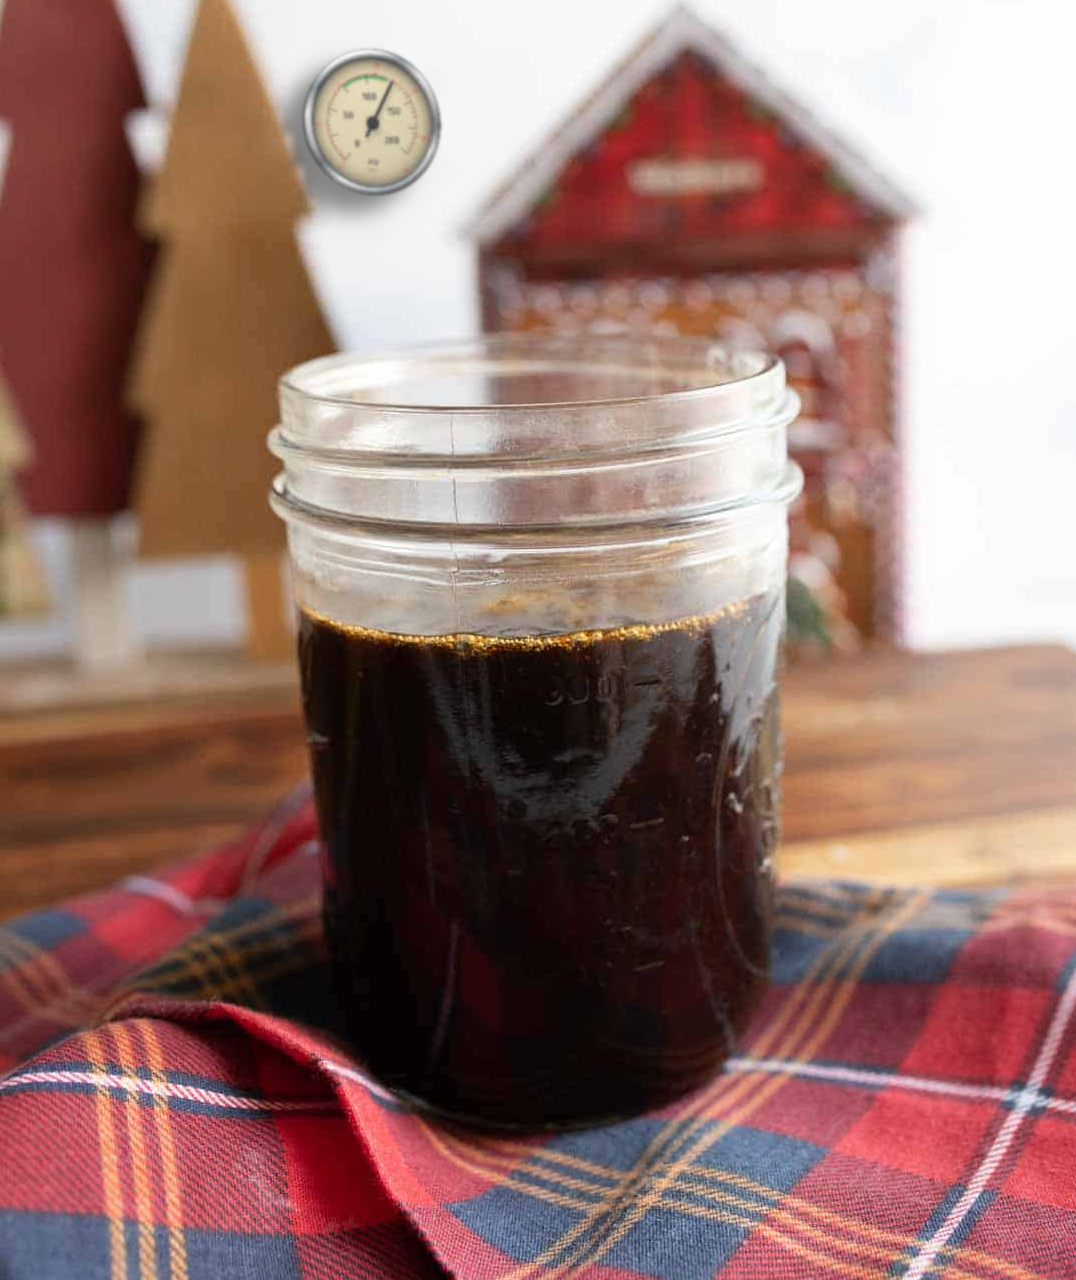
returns 125,psi
